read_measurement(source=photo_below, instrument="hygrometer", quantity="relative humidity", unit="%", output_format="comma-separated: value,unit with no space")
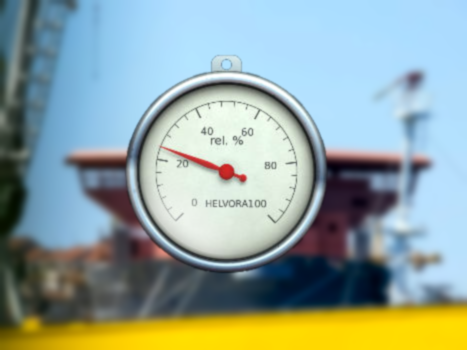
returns 24,%
